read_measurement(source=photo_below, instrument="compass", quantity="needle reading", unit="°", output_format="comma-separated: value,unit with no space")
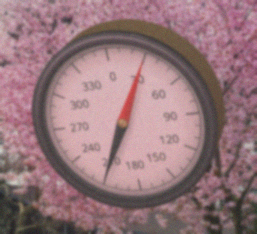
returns 30,°
